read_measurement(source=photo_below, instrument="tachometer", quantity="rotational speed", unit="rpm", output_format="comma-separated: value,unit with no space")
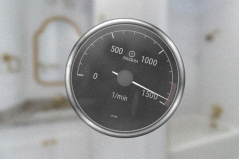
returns 1450,rpm
